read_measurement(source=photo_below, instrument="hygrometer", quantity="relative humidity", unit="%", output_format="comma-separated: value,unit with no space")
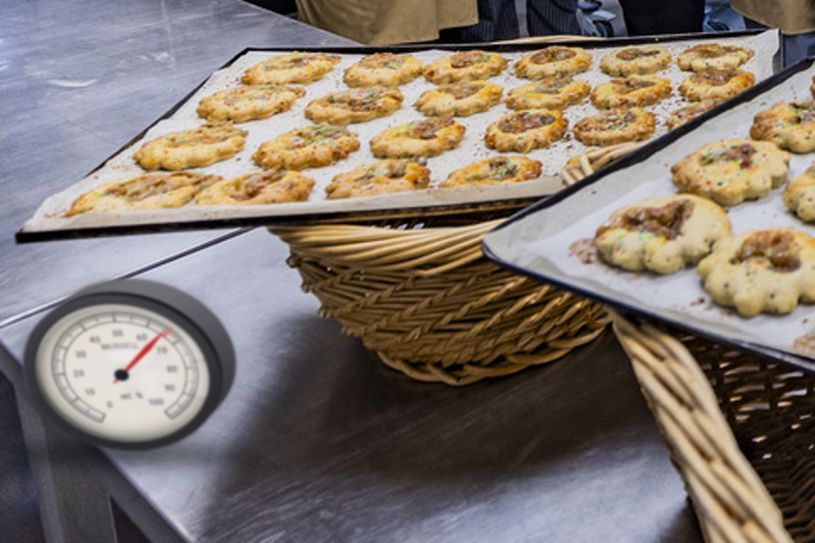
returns 65,%
